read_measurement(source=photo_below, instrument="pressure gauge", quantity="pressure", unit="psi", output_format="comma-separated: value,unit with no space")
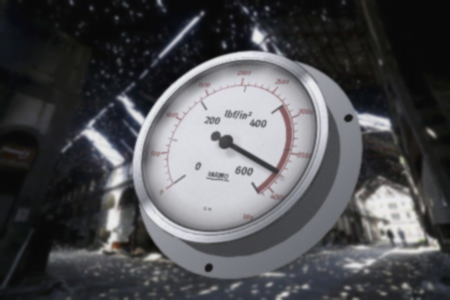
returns 550,psi
